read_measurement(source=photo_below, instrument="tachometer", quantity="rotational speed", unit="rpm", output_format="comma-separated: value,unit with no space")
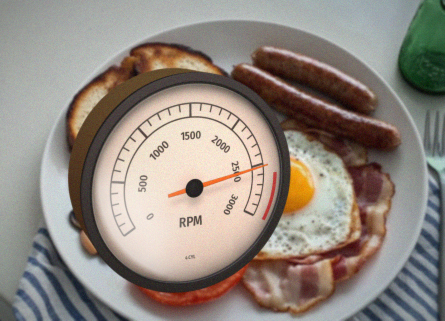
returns 2500,rpm
